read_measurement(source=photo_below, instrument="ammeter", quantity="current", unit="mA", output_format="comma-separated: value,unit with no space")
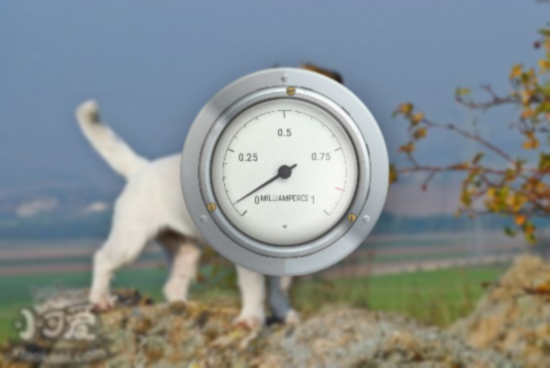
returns 0.05,mA
